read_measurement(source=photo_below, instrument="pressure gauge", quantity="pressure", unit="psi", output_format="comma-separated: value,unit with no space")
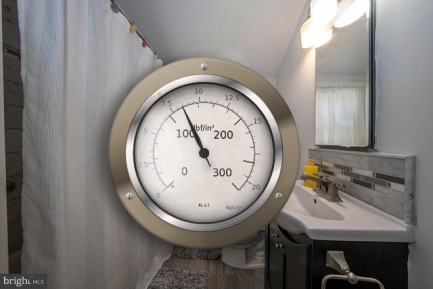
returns 120,psi
